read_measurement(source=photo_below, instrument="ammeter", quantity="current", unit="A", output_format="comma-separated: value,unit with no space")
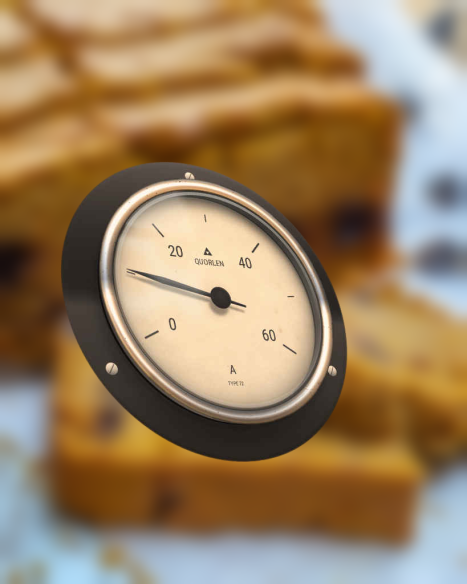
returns 10,A
